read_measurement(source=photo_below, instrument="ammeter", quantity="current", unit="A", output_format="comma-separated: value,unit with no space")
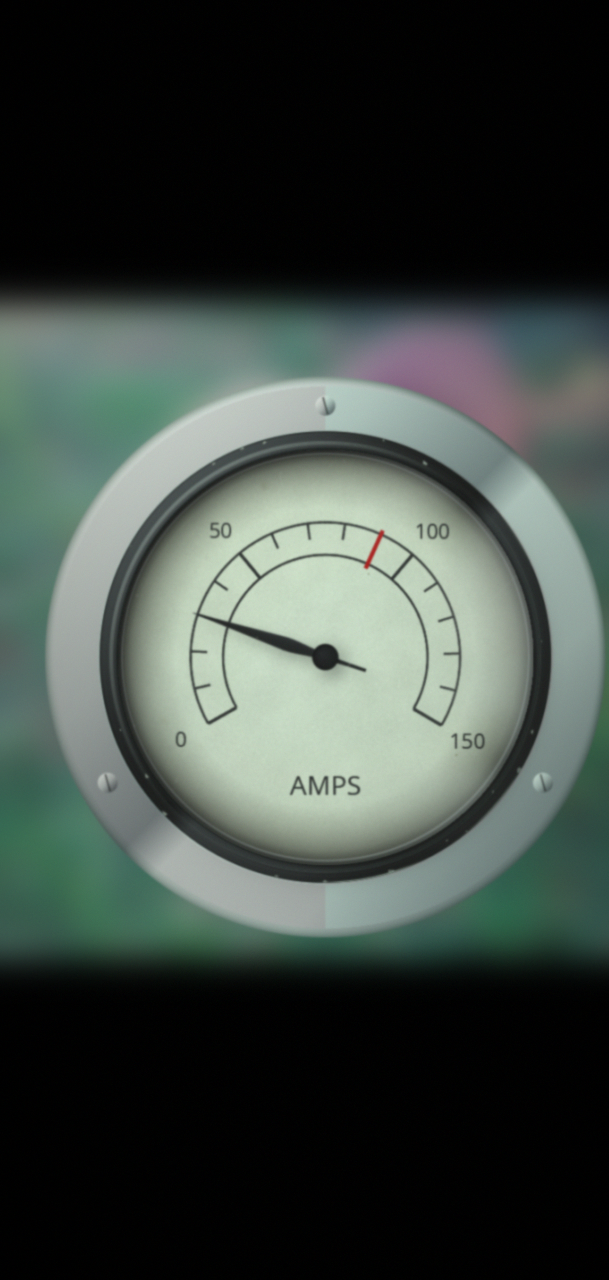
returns 30,A
